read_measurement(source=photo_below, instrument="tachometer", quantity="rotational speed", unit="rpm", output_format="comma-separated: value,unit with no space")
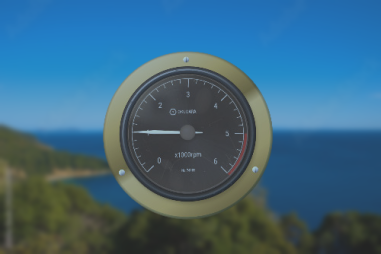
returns 1000,rpm
